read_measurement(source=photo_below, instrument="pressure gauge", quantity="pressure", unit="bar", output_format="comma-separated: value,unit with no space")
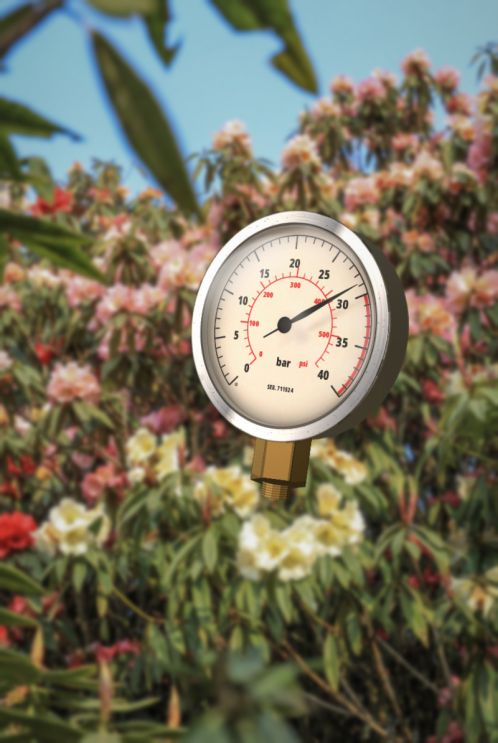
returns 29,bar
